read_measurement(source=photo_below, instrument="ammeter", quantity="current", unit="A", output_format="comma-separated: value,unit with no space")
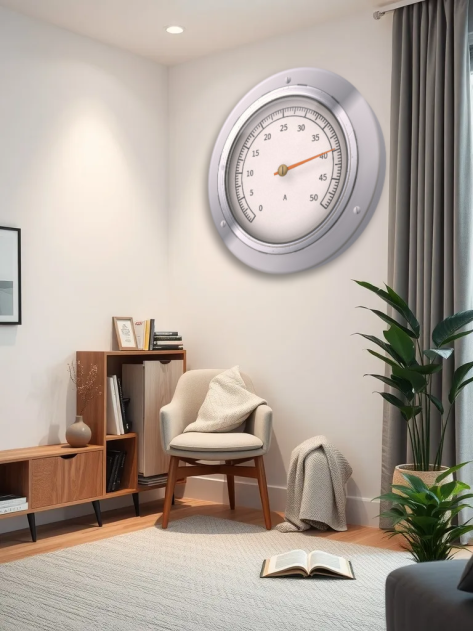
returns 40,A
